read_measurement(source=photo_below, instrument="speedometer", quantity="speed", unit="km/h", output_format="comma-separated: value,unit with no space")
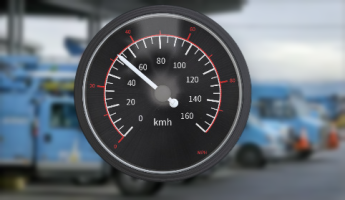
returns 52.5,km/h
